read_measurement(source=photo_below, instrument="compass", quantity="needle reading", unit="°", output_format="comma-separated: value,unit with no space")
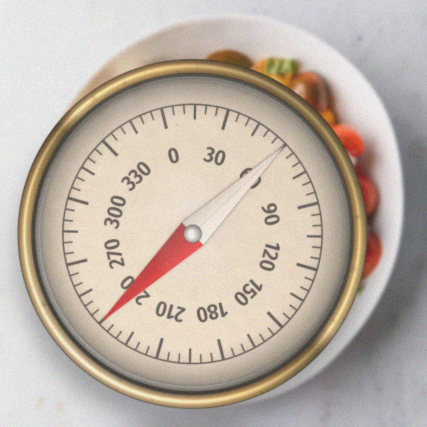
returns 240,°
